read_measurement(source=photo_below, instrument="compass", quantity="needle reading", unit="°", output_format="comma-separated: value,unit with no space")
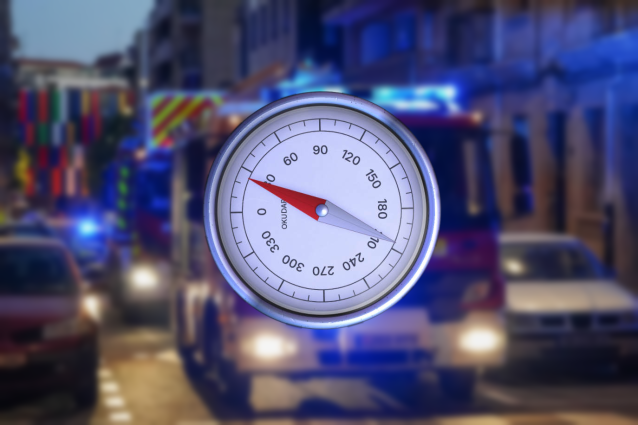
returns 25,°
